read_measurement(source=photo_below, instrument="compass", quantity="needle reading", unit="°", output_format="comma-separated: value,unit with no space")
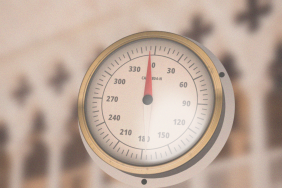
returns 355,°
